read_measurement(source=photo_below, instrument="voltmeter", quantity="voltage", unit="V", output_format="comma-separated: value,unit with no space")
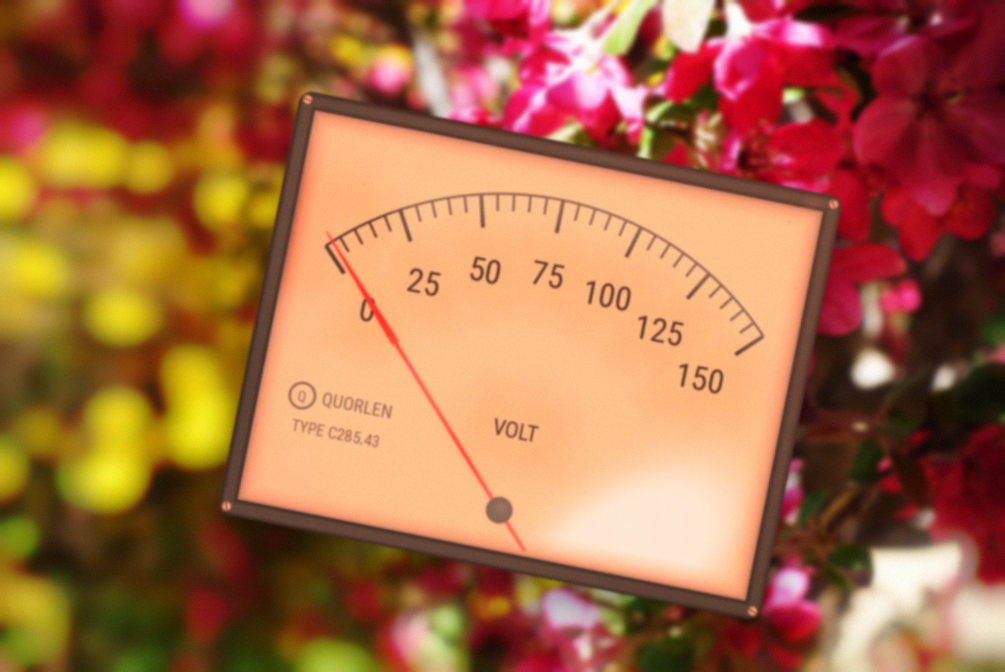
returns 2.5,V
